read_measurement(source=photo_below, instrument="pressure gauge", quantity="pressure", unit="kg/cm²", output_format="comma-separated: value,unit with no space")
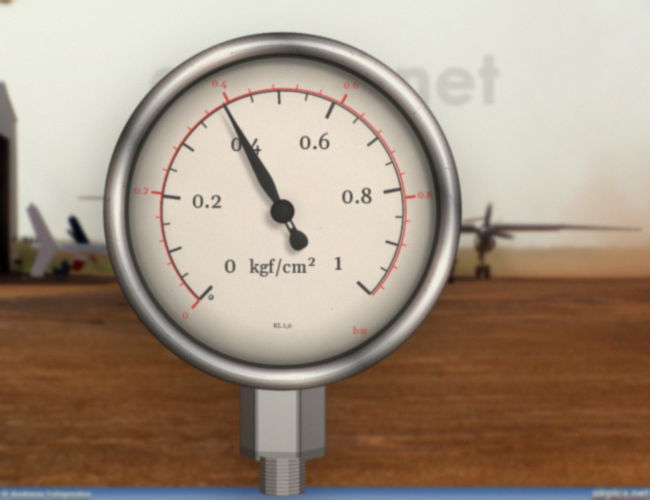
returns 0.4,kg/cm²
